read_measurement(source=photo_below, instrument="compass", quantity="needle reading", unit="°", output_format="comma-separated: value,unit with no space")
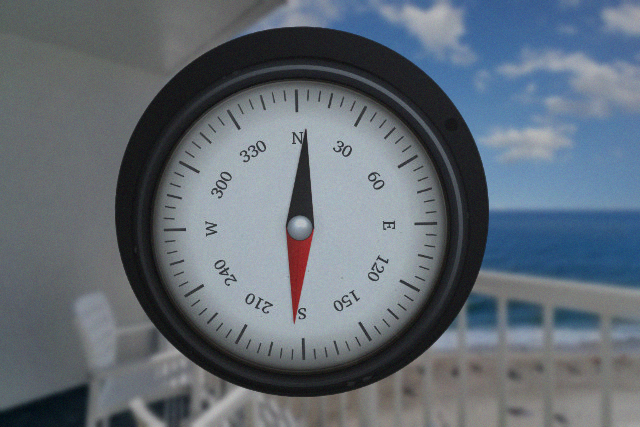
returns 185,°
